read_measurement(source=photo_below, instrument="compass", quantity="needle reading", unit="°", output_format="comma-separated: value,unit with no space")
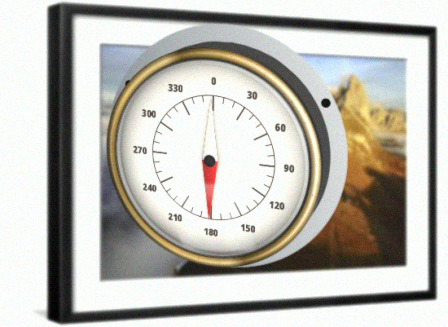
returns 180,°
